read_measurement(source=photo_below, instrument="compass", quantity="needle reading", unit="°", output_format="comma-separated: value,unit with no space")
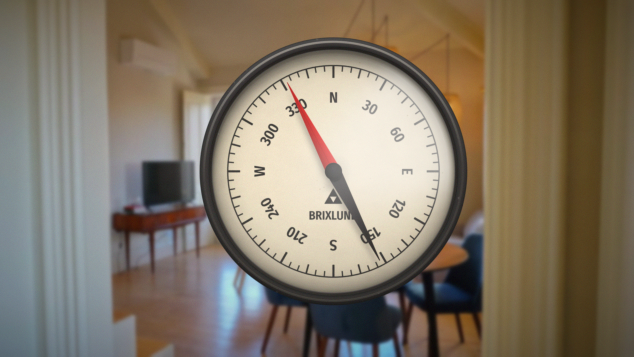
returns 332.5,°
